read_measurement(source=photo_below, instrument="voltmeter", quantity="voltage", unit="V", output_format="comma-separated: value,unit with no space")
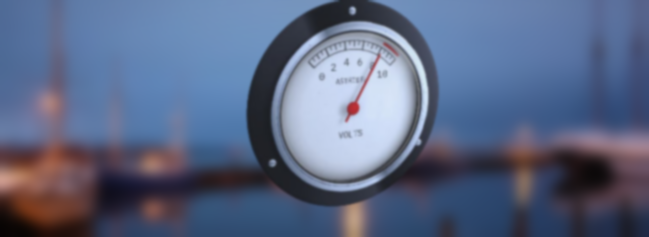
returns 8,V
